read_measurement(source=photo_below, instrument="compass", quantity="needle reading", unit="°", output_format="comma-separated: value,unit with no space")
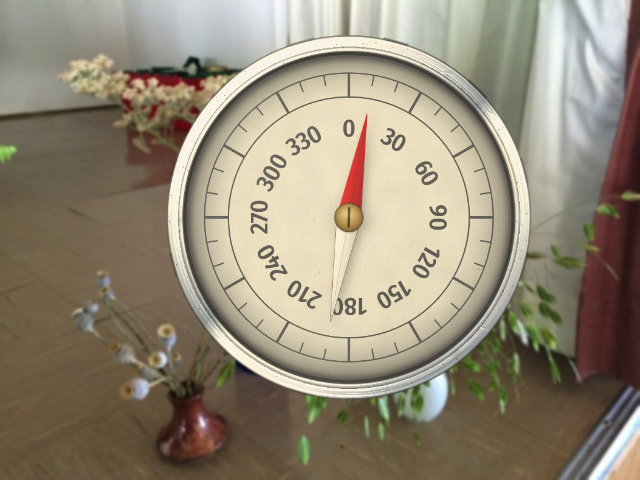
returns 10,°
